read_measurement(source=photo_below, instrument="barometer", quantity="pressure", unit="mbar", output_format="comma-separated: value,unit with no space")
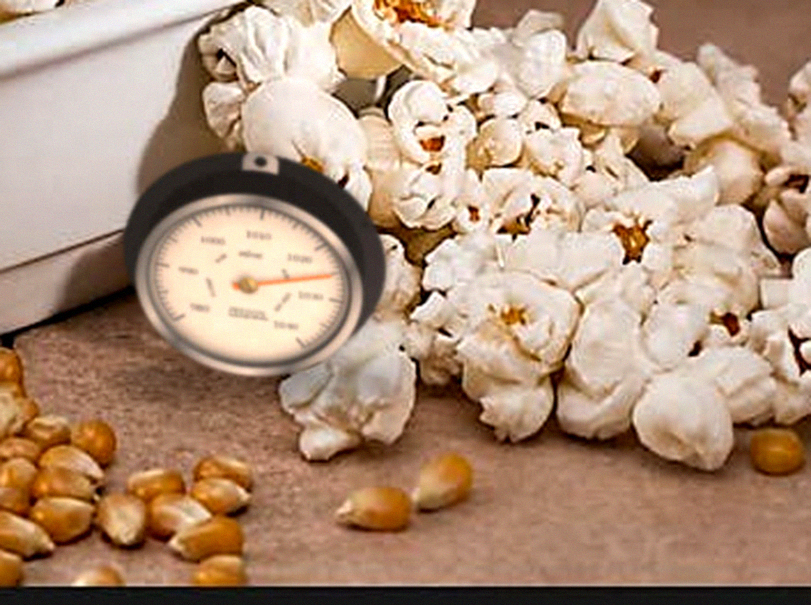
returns 1025,mbar
